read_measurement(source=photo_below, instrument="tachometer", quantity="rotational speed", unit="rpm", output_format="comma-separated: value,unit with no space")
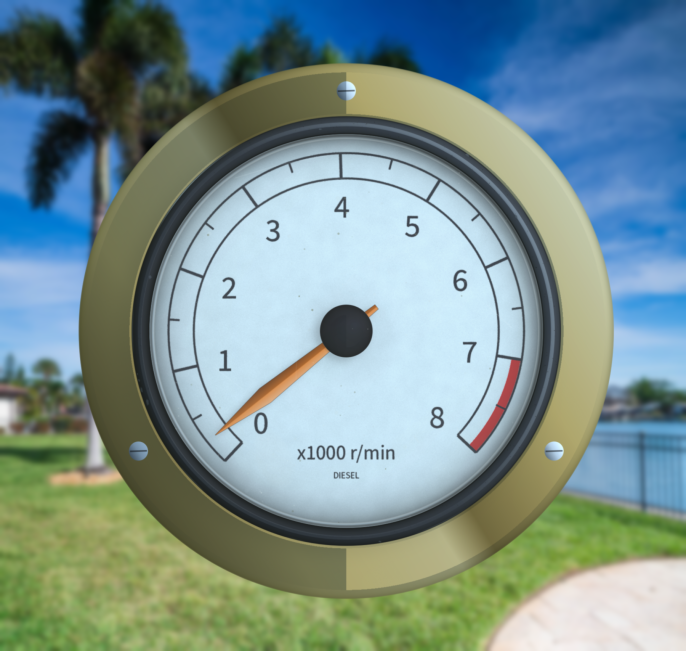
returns 250,rpm
